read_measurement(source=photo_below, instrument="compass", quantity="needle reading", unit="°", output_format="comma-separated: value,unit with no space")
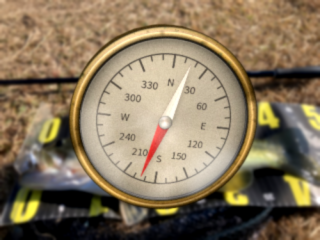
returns 195,°
